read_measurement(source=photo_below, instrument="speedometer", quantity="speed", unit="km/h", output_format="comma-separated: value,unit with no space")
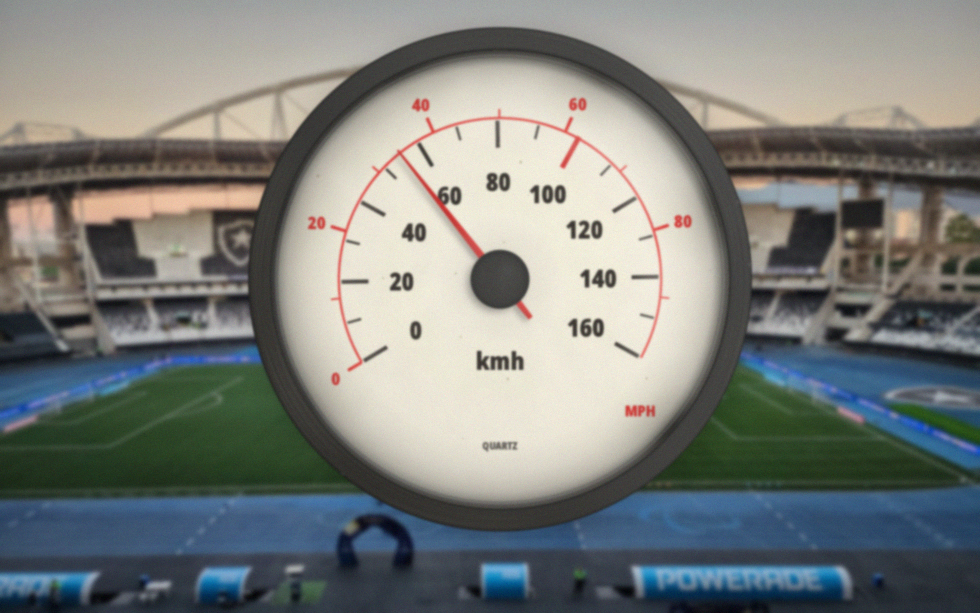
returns 55,km/h
